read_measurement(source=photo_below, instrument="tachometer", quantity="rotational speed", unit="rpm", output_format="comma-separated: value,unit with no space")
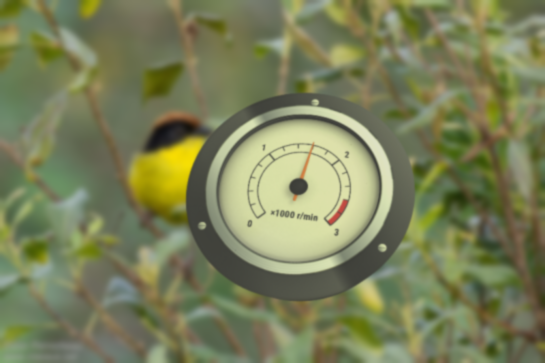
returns 1600,rpm
